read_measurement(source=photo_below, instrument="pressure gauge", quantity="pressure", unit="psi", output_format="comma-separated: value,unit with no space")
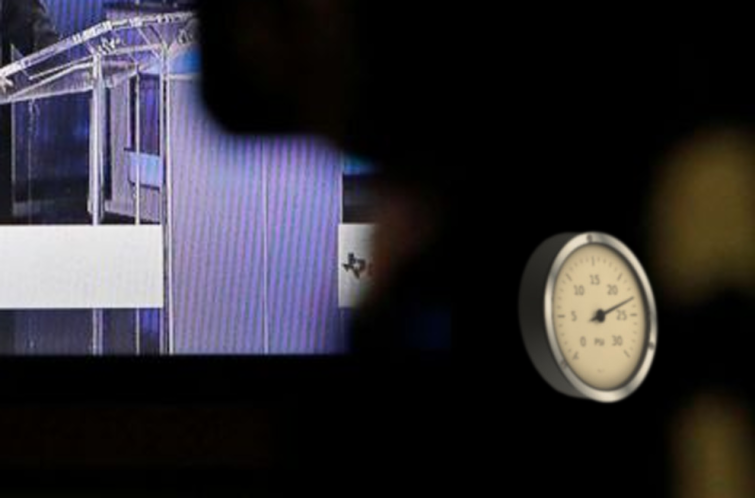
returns 23,psi
